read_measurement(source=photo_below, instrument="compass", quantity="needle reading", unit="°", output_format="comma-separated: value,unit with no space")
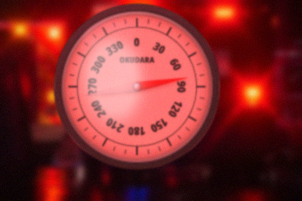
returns 80,°
